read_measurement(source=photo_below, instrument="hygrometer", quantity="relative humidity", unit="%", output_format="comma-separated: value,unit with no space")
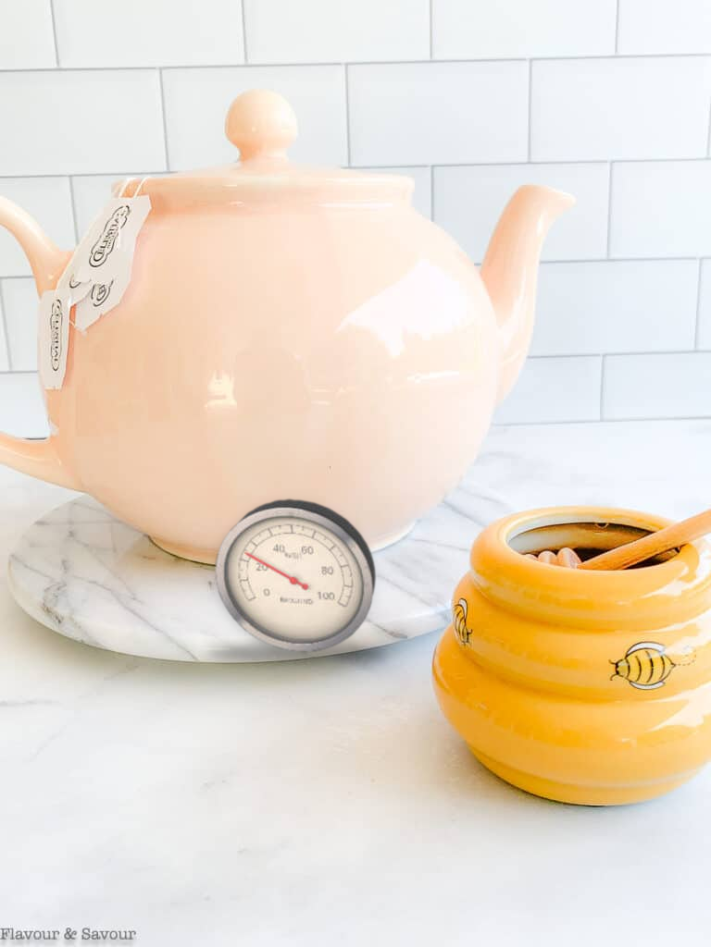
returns 25,%
